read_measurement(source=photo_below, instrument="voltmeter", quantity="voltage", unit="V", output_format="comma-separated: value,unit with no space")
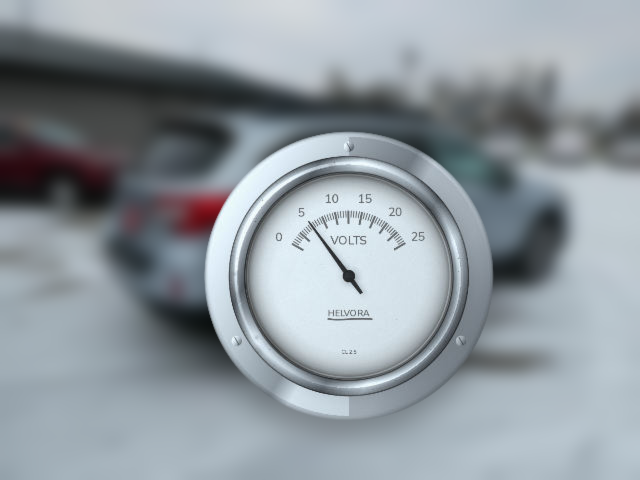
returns 5,V
